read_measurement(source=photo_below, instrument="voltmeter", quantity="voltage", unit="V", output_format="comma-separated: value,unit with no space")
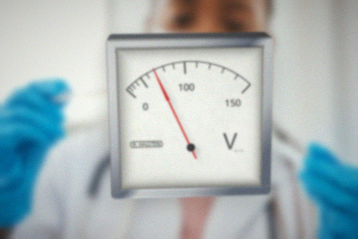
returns 70,V
